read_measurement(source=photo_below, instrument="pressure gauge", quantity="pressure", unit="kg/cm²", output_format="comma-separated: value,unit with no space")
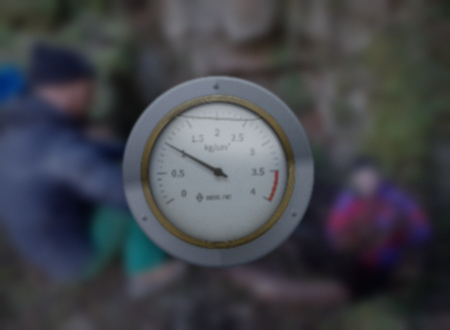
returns 1,kg/cm²
